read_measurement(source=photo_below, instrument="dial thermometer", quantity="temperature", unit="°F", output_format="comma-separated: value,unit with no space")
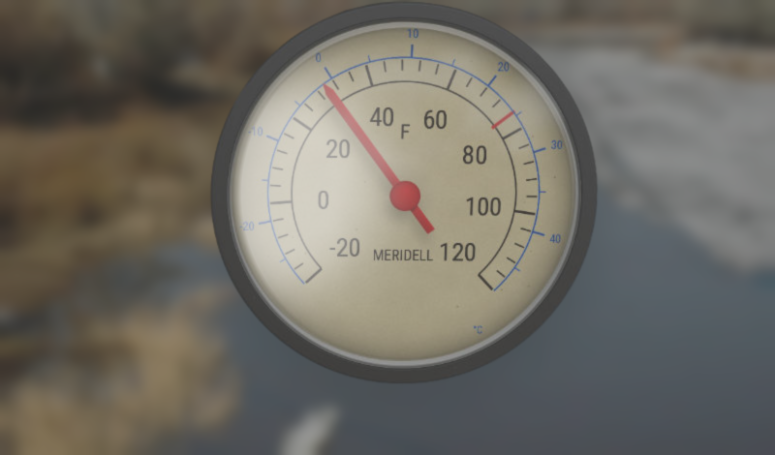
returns 30,°F
